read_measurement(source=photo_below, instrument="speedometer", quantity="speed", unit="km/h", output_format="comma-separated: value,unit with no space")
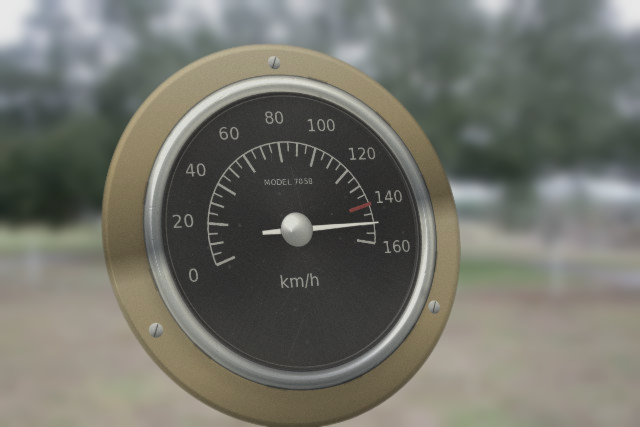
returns 150,km/h
